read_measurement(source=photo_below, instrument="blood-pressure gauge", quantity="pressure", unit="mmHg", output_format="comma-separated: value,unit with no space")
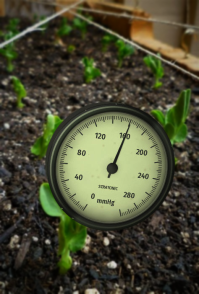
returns 160,mmHg
